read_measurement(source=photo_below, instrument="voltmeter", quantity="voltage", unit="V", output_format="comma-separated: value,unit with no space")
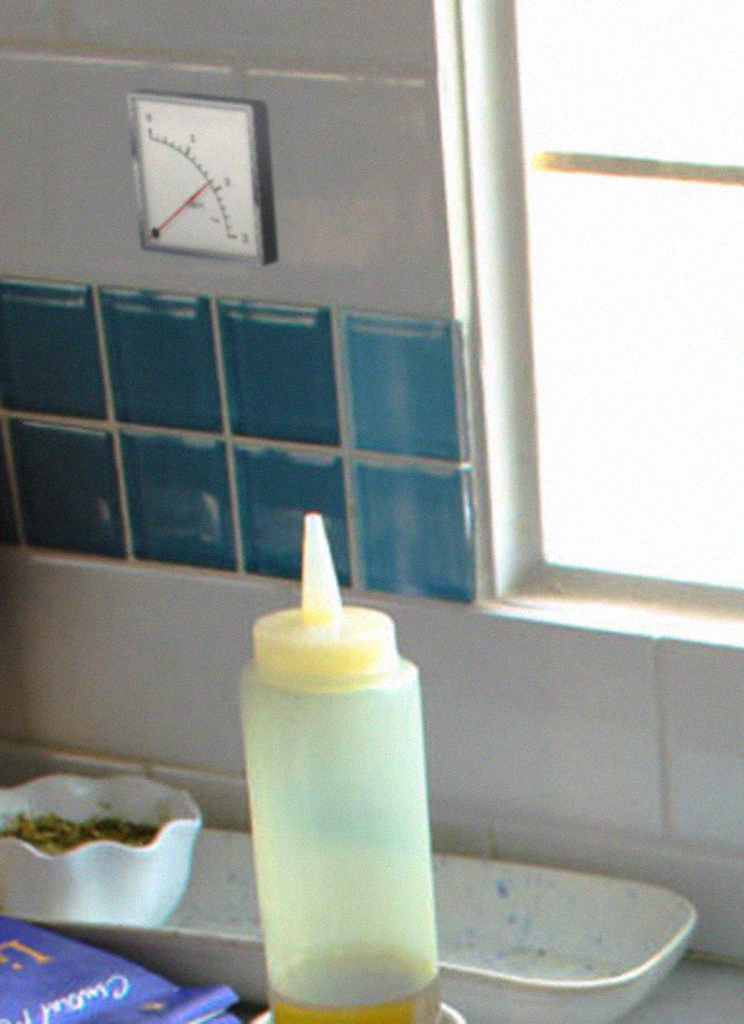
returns 1.8,V
